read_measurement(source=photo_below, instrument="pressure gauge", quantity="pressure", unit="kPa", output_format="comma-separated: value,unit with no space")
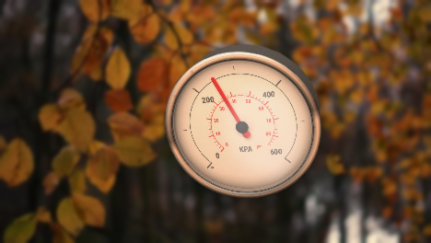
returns 250,kPa
